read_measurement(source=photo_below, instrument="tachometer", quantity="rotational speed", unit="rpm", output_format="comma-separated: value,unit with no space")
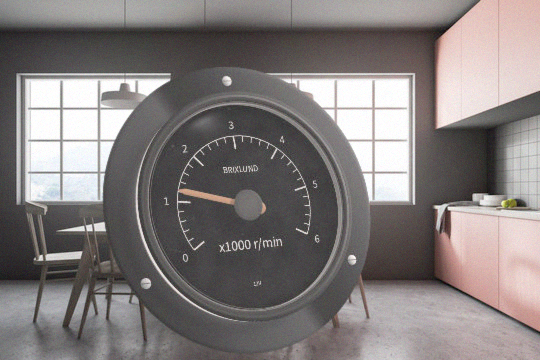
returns 1200,rpm
